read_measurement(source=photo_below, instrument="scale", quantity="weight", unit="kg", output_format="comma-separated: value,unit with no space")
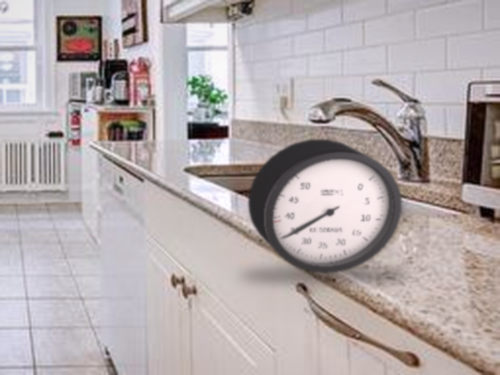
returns 35,kg
